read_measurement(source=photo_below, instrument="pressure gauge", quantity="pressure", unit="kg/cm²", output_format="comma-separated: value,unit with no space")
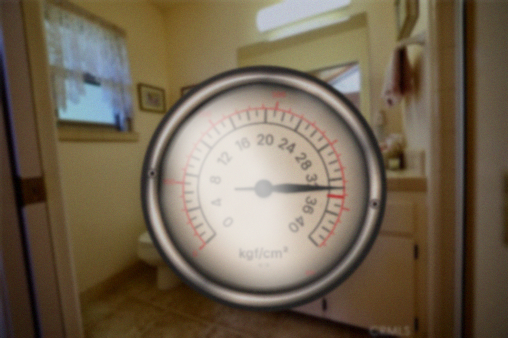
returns 33,kg/cm²
